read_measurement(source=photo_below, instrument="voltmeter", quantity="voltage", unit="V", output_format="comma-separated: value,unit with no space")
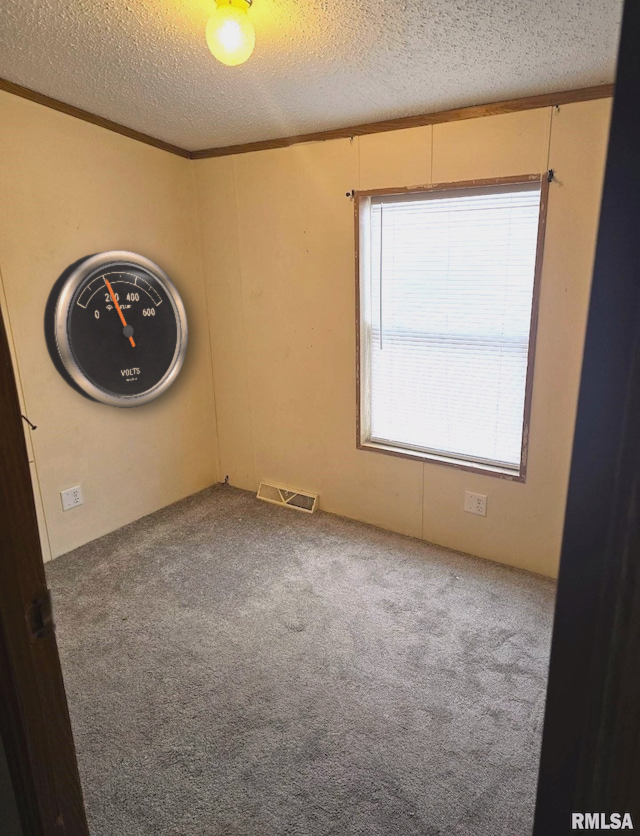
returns 200,V
